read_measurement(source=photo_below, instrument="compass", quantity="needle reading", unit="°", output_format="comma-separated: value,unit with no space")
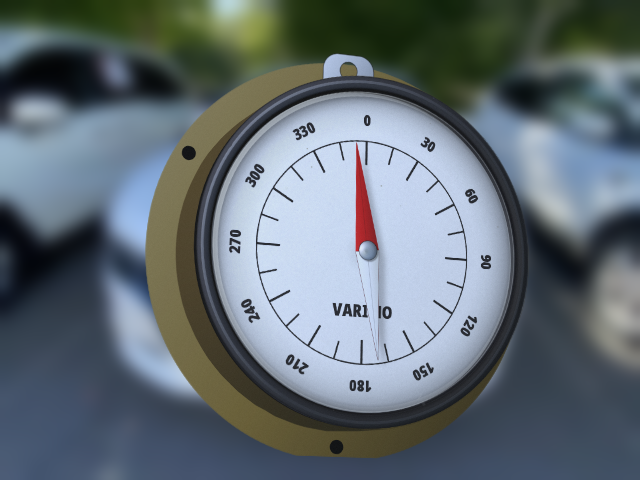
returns 352.5,°
